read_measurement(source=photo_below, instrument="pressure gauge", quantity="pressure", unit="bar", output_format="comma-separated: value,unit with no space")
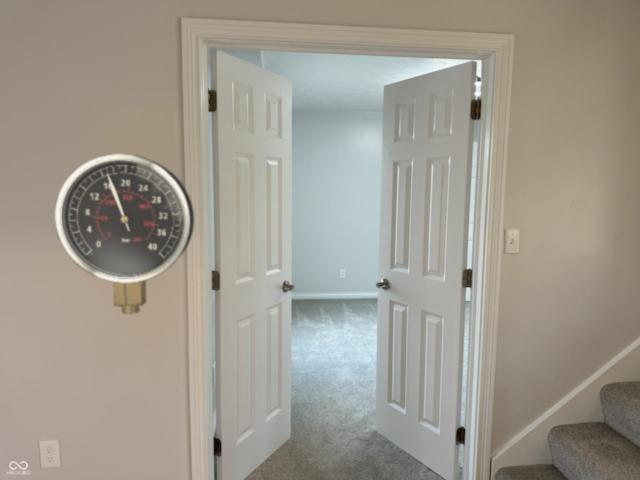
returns 17,bar
